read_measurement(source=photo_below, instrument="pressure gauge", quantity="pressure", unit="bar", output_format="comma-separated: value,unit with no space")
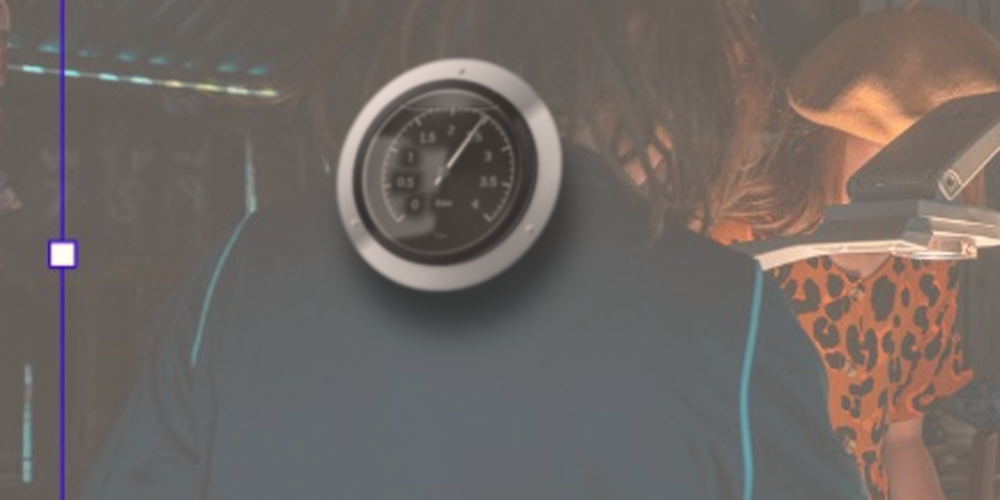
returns 2.5,bar
